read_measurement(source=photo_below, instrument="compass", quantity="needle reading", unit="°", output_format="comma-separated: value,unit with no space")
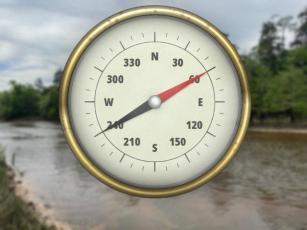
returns 60,°
